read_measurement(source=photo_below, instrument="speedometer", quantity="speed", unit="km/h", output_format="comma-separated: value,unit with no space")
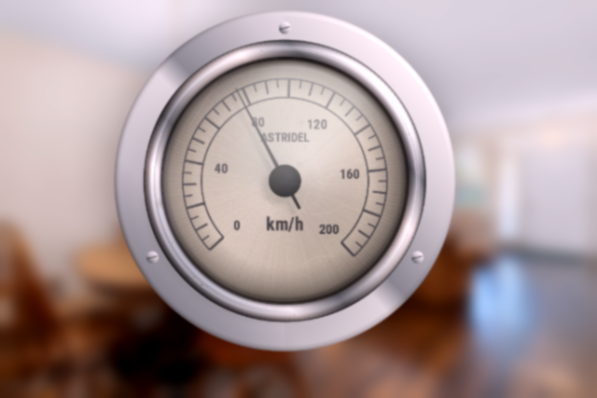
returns 77.5,km/h
